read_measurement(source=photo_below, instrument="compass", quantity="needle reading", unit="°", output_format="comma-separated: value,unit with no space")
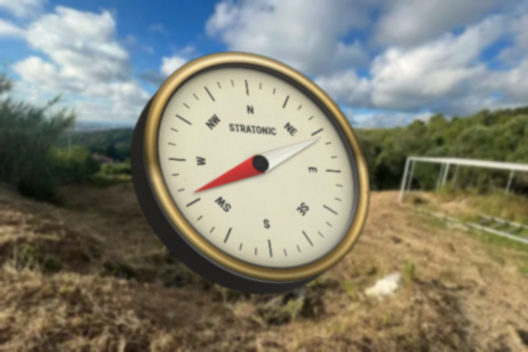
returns 245,°
